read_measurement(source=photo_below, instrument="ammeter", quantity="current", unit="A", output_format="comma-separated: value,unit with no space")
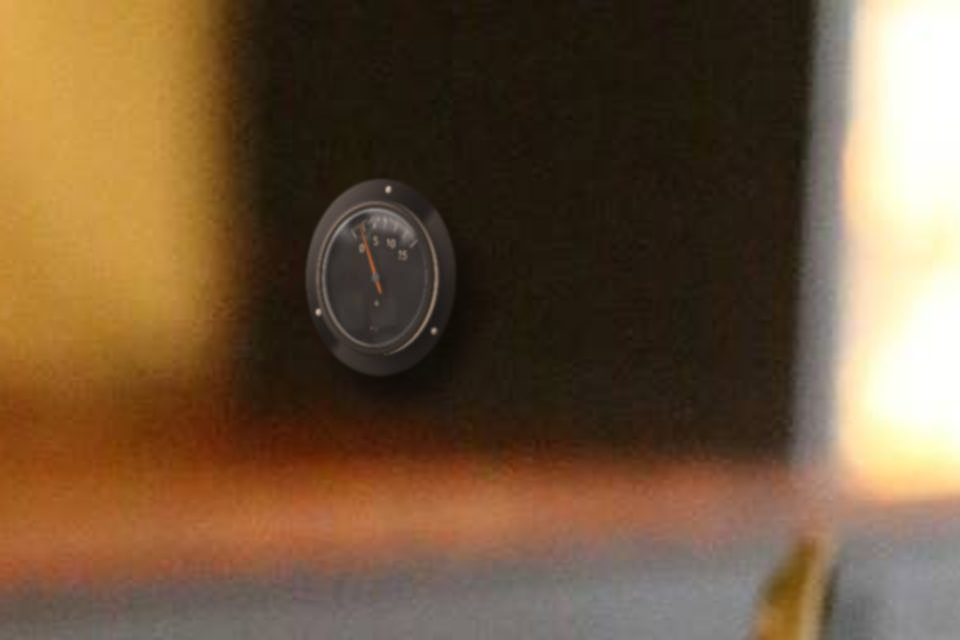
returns 2.5,A
